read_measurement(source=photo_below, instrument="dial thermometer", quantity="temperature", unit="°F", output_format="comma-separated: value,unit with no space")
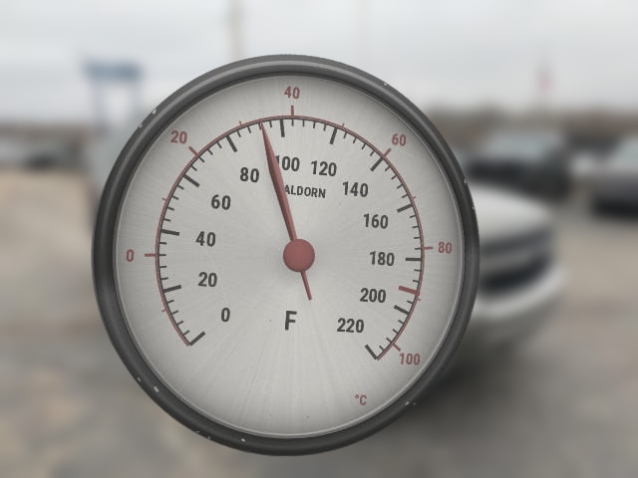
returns 92,°F
